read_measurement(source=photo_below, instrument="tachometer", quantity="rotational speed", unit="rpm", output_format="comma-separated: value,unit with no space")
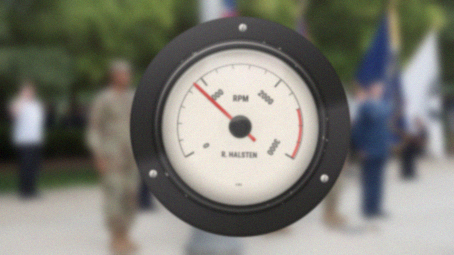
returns 900,rpm
